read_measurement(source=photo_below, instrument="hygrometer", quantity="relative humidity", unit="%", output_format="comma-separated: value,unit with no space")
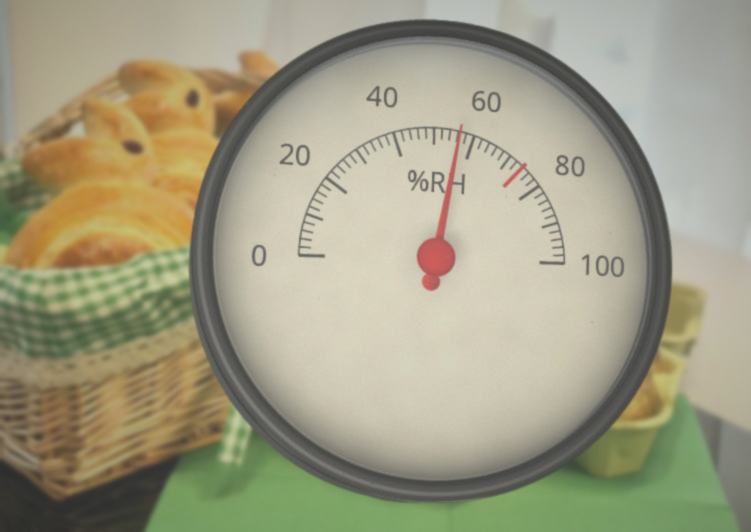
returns 56,%
